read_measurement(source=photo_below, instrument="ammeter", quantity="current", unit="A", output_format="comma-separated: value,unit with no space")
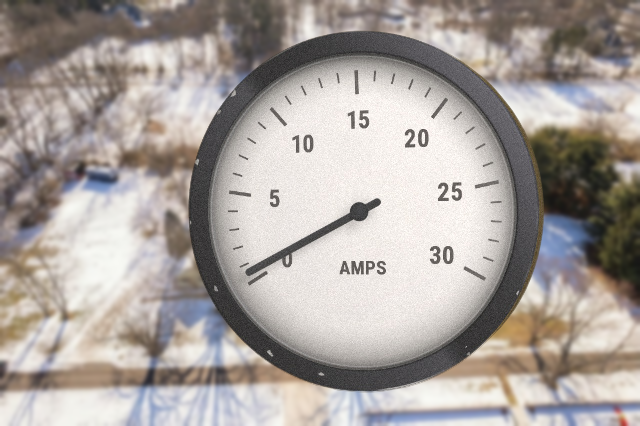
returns 0.5,A
